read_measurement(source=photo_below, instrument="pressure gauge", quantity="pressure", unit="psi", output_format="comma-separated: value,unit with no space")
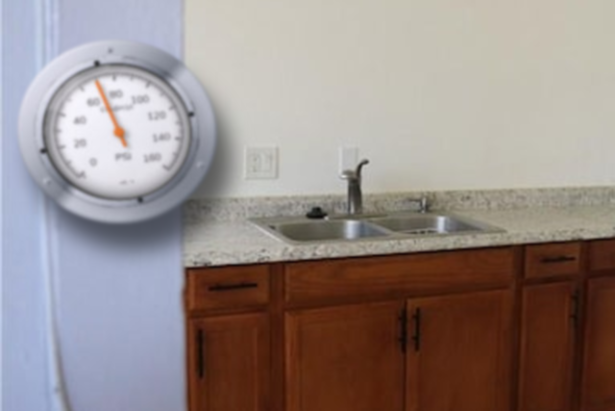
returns 70,psi
